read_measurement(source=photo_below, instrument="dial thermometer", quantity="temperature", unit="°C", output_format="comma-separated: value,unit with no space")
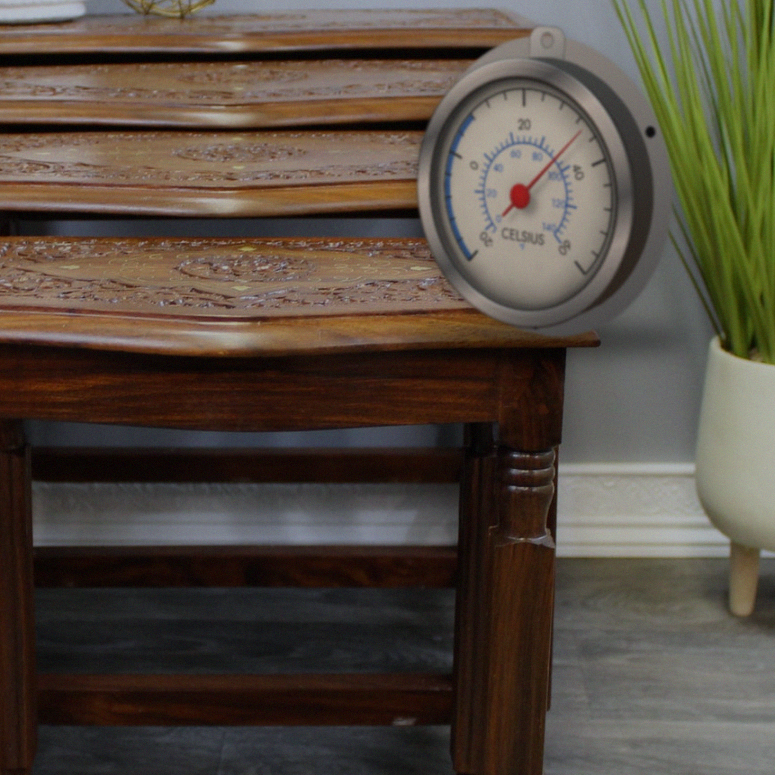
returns 34,°C
